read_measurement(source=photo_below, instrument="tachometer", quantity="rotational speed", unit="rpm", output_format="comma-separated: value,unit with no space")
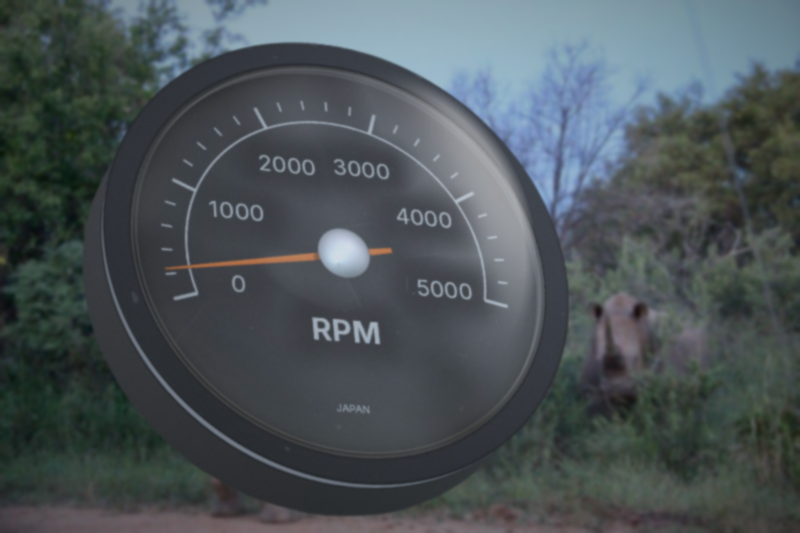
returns 200,rpm
